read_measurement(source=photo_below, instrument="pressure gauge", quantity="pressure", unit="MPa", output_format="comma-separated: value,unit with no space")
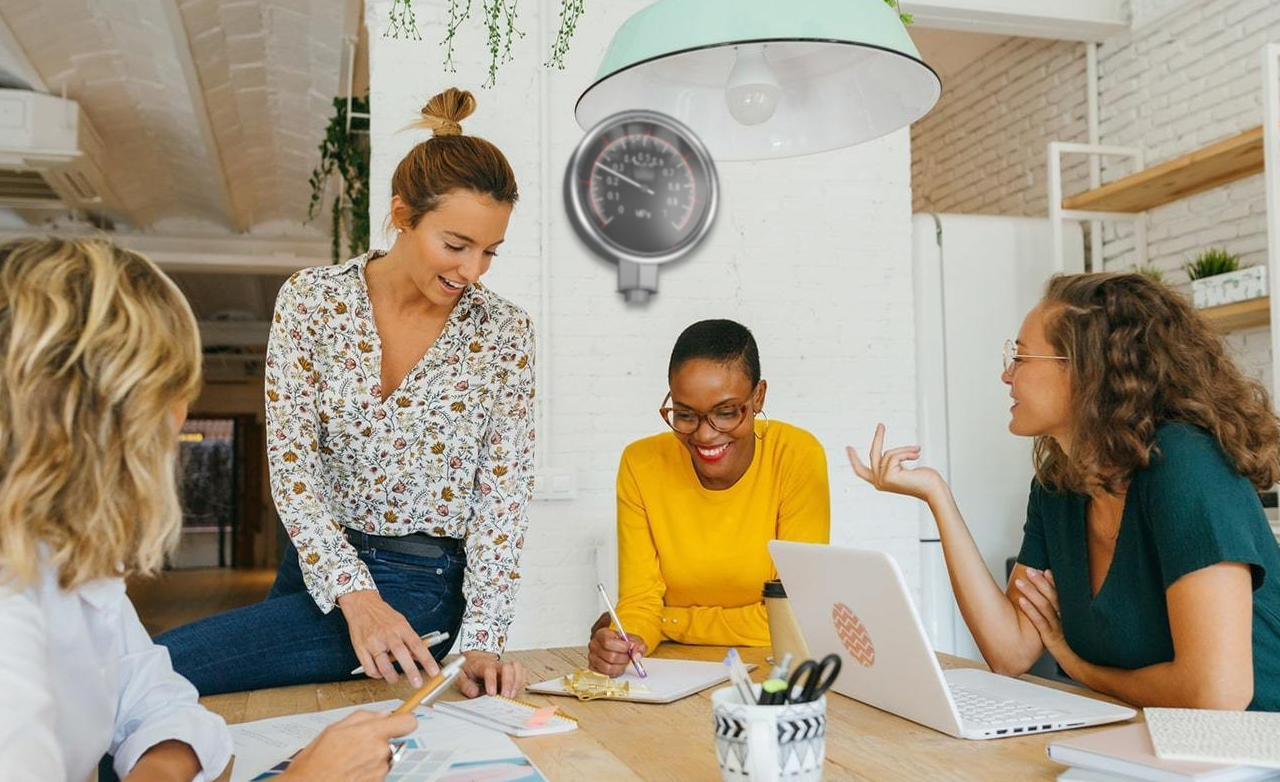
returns 0.25,MPa
